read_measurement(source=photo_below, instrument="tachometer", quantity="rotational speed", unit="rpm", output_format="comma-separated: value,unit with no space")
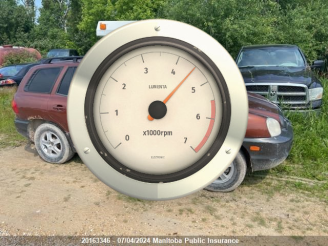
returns 4500,rpm
